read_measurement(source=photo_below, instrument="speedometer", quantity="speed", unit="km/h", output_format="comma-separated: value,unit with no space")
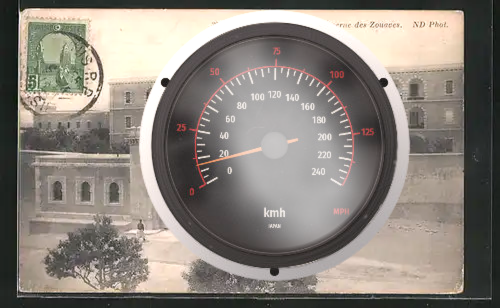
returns 15,km/h
